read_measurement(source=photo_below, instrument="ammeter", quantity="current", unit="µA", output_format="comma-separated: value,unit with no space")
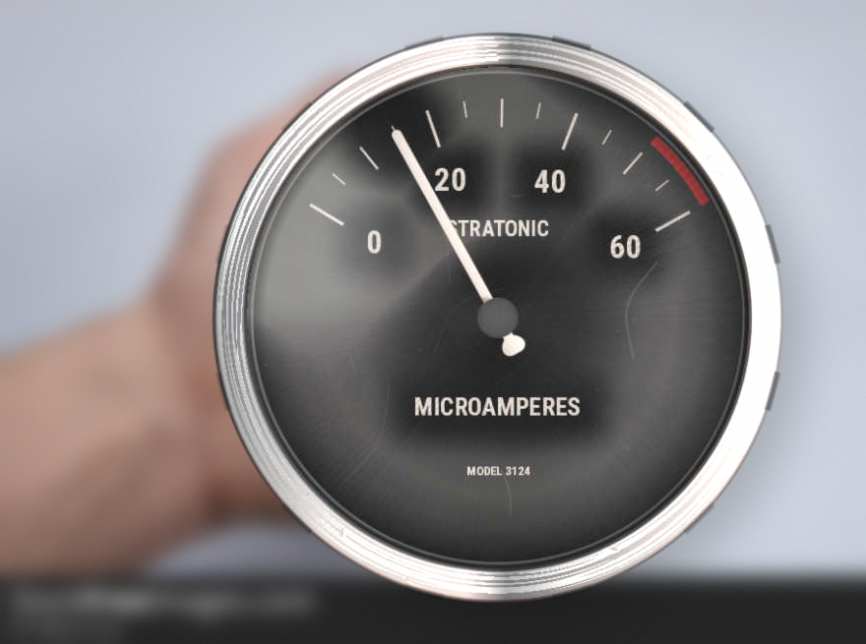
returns 15,µA
